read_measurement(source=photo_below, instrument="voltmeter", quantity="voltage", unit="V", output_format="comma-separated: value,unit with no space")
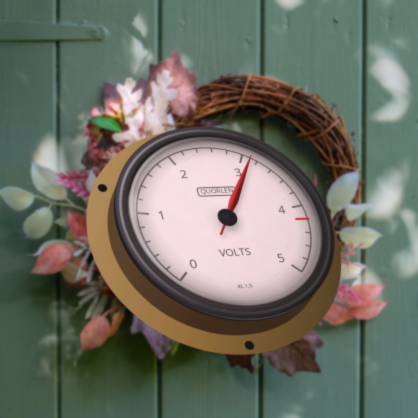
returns 3.1,V
